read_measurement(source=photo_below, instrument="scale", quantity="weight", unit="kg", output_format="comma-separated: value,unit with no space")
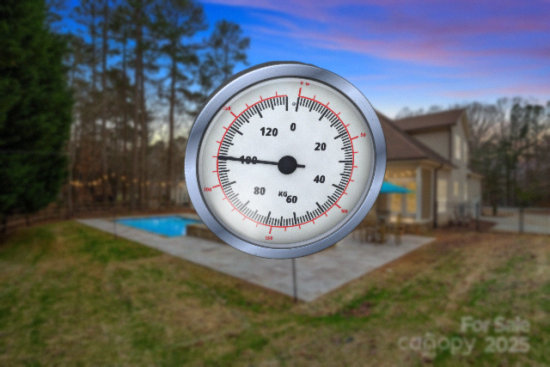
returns 100,kg
